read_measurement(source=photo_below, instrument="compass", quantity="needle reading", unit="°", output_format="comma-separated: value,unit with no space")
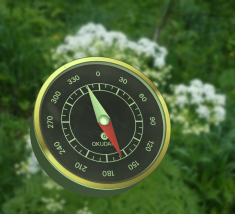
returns 160,°
